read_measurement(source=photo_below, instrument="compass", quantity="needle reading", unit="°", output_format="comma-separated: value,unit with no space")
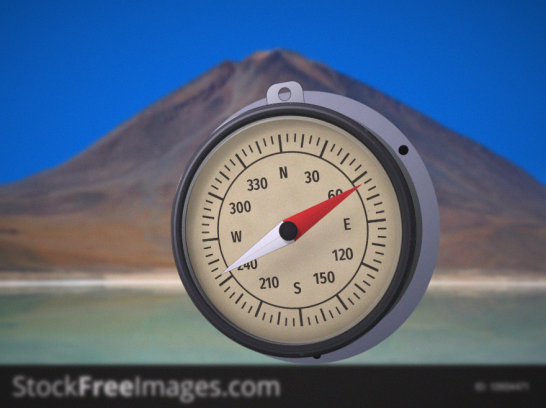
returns 65,°
